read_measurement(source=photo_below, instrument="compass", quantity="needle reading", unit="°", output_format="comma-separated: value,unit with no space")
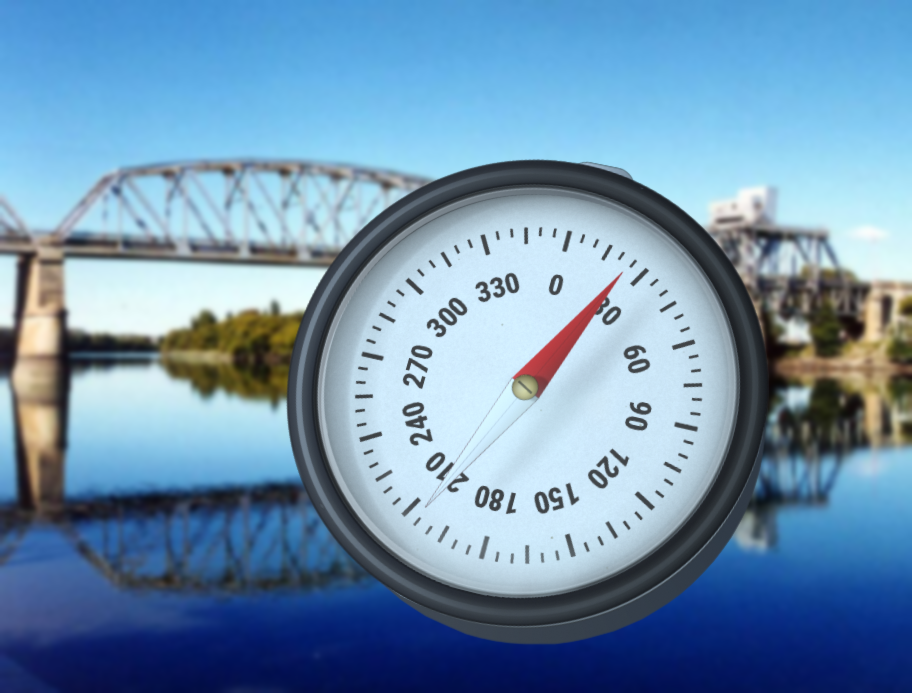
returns 25,°
